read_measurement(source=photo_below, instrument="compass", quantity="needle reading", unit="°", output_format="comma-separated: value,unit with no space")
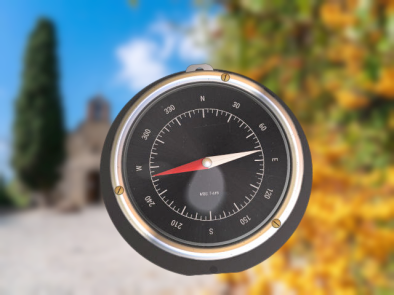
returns 260,°
